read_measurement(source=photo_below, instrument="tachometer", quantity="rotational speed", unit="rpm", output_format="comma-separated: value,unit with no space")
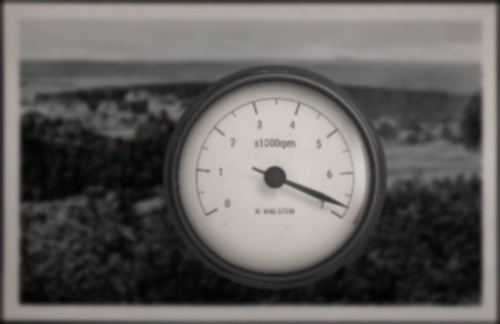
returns 6750,rpm
